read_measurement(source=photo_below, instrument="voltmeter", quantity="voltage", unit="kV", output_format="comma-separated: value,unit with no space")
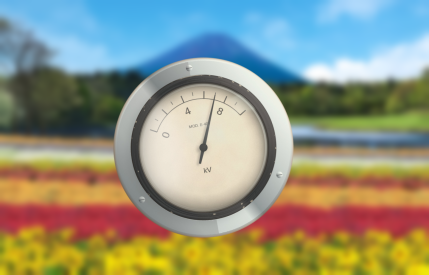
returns 7,kV
